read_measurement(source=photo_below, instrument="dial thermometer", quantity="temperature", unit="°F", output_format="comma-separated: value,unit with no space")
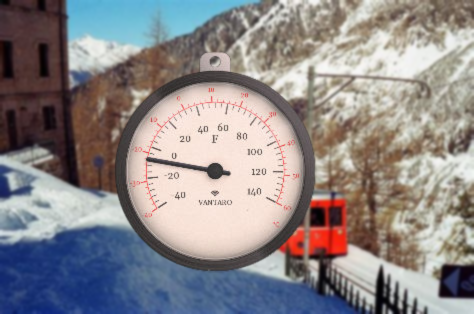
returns -8,°F
